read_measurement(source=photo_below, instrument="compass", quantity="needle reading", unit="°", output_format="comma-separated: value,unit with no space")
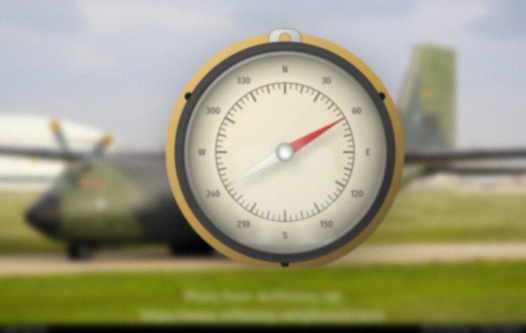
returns 60,°
